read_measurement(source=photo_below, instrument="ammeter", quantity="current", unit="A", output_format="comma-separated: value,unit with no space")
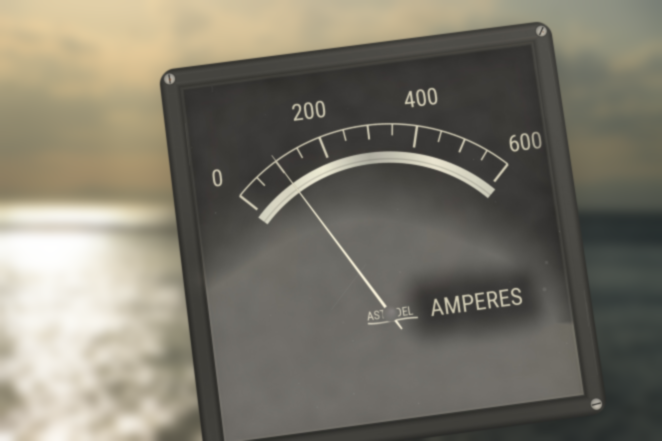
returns 100,A
